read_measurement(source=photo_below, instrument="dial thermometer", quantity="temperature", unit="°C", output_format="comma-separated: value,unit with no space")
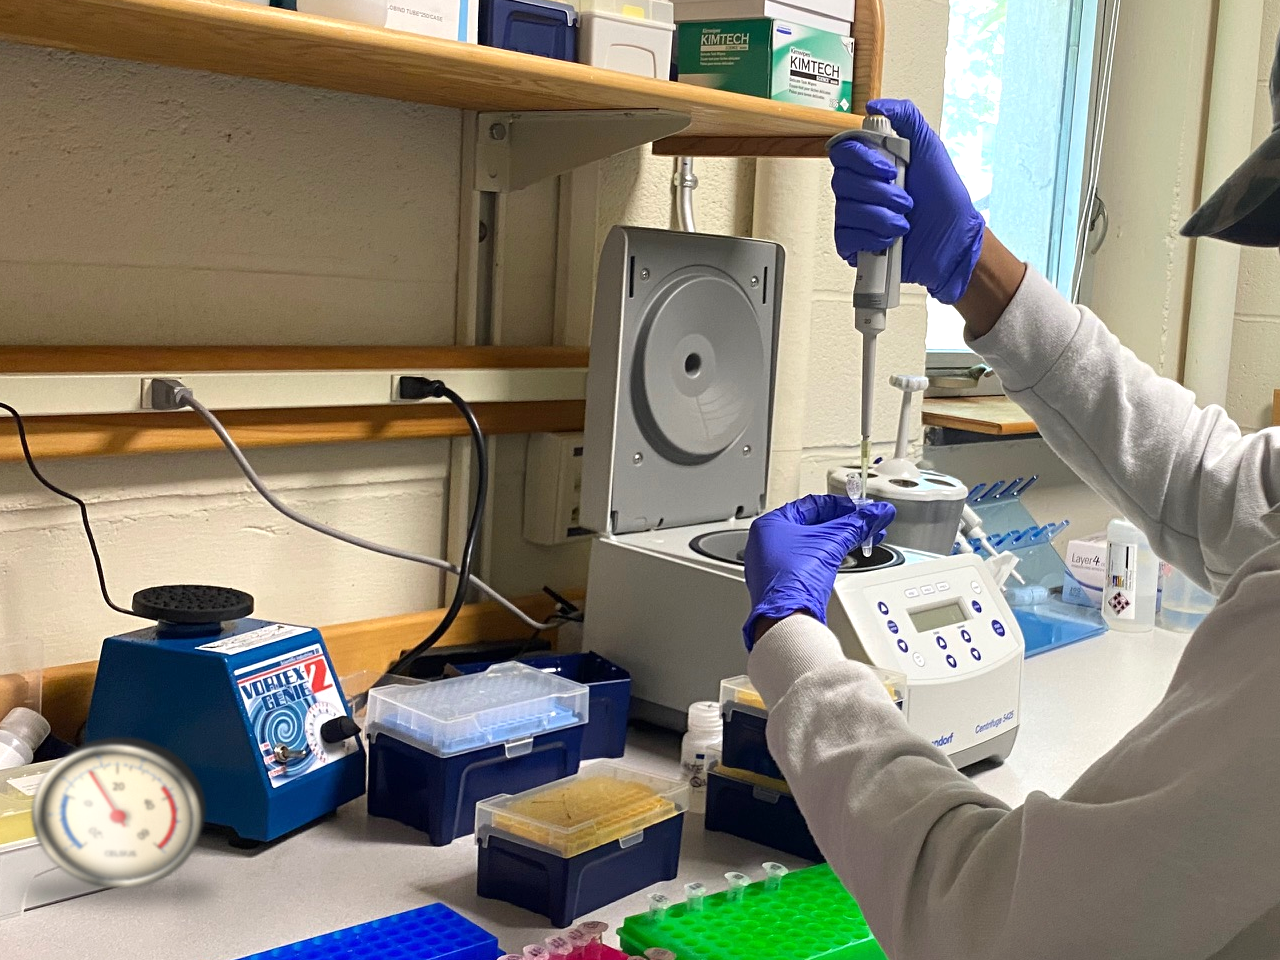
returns 12,°C
